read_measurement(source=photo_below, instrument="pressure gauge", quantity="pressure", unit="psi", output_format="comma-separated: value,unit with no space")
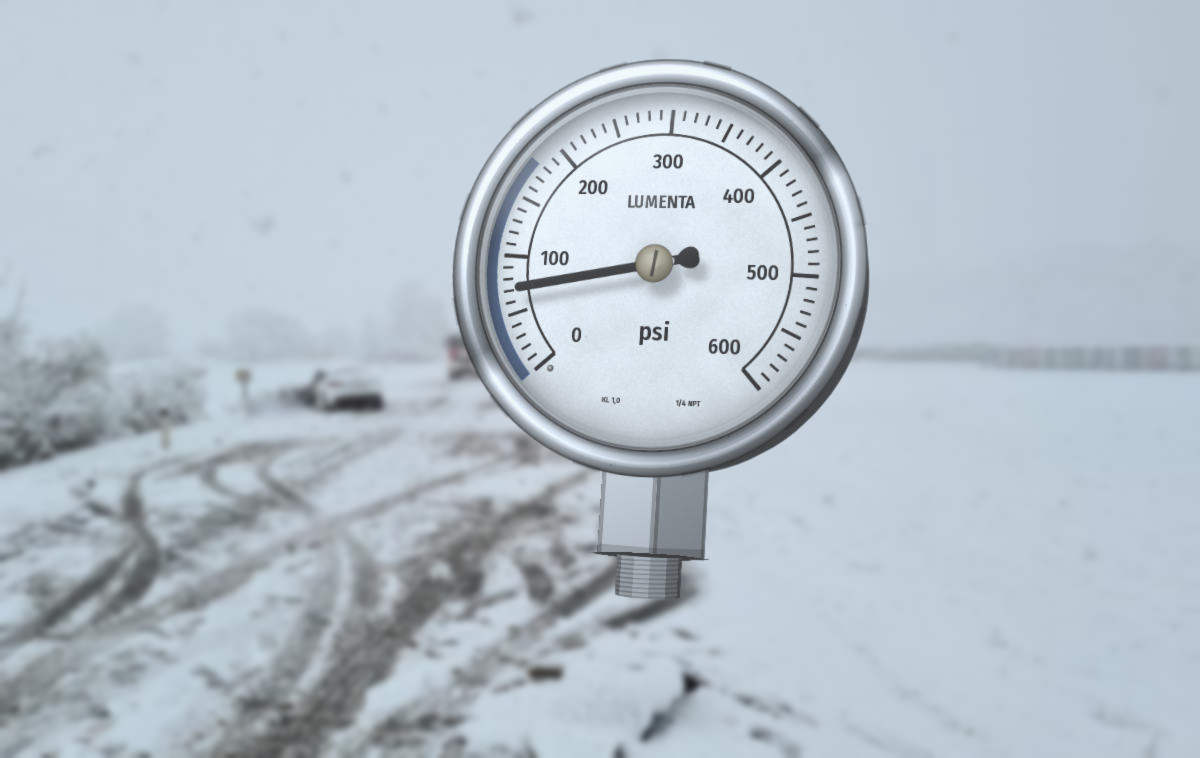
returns 70,psi
